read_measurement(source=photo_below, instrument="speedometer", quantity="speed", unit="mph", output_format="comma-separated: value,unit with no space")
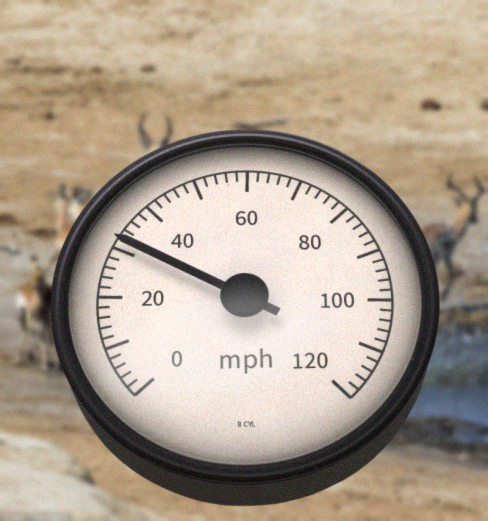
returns 32,mph
